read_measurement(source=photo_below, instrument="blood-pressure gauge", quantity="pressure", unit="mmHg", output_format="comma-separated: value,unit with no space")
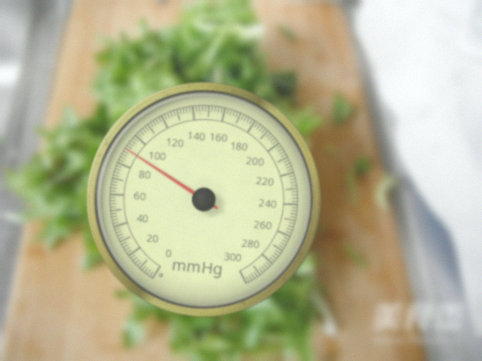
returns 90,mmHg
